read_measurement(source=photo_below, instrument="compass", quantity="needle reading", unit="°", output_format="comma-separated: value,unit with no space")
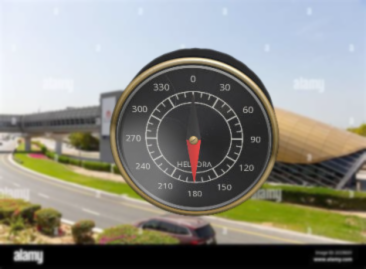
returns 180,°
